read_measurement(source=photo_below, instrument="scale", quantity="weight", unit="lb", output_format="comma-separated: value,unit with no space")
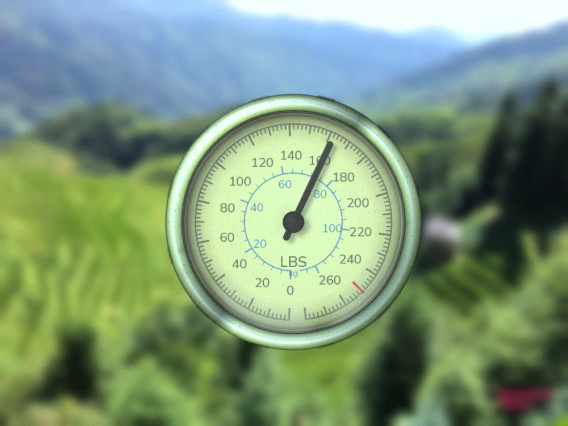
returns 162,lb
